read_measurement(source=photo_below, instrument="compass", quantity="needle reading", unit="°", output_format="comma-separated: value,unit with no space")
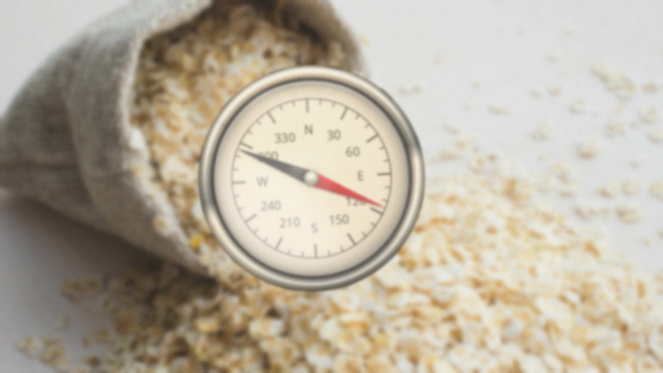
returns 115,°
